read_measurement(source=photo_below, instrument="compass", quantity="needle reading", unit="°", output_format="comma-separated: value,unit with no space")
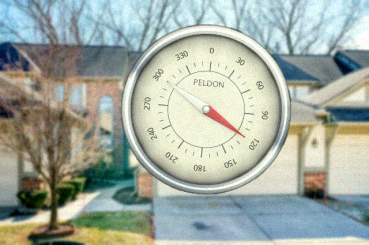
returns 120,°
